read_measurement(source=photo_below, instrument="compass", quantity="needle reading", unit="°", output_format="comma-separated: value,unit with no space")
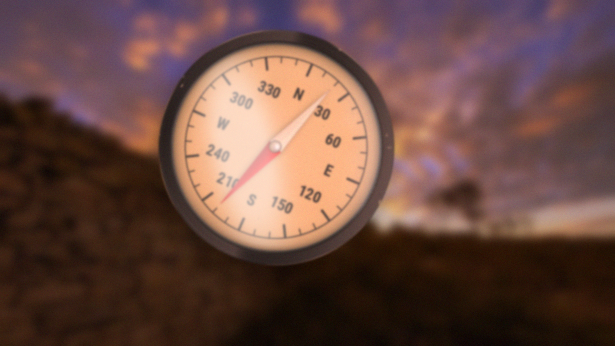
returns 200,°
